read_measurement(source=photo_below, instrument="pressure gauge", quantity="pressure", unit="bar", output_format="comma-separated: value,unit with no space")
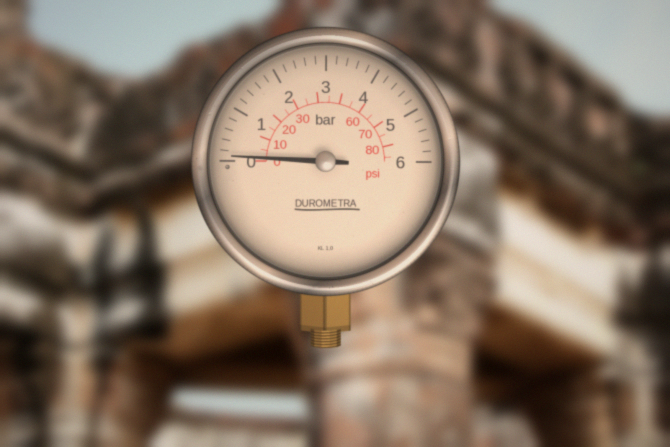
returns 0.1,bar
